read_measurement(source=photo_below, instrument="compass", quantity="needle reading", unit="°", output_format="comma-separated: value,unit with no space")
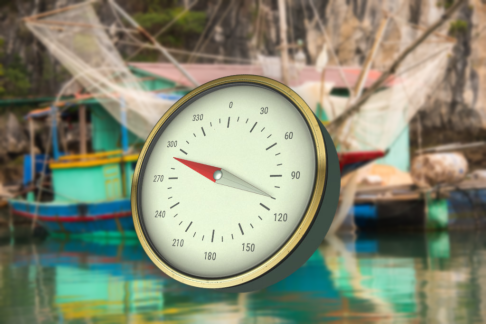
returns 290,°
